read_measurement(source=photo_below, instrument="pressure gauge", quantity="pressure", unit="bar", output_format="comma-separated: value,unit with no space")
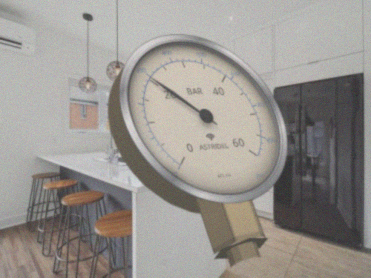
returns 20,bar
